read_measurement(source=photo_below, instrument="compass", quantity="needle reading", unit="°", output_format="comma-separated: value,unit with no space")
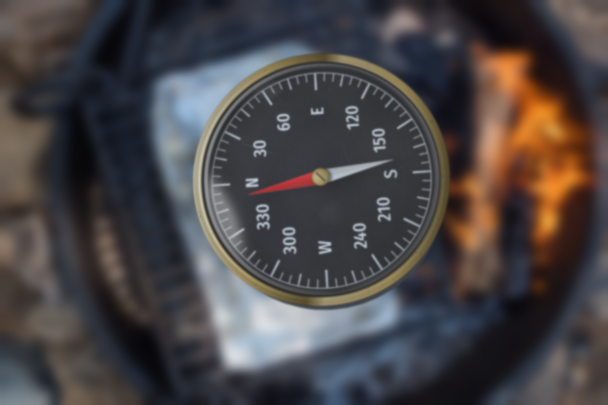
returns 350,°
